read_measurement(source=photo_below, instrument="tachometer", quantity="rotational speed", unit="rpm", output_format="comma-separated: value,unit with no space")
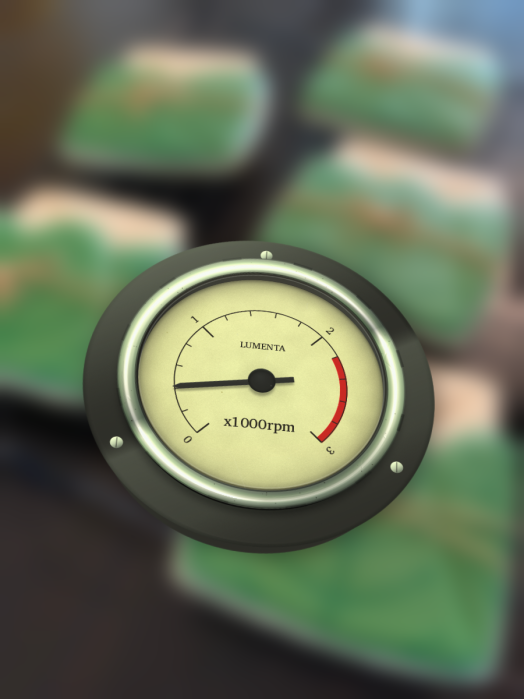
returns 400,rpm
